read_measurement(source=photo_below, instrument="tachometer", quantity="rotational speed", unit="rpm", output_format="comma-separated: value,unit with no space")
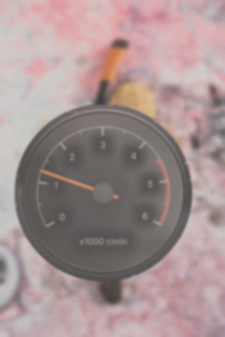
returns 1250,rpm
